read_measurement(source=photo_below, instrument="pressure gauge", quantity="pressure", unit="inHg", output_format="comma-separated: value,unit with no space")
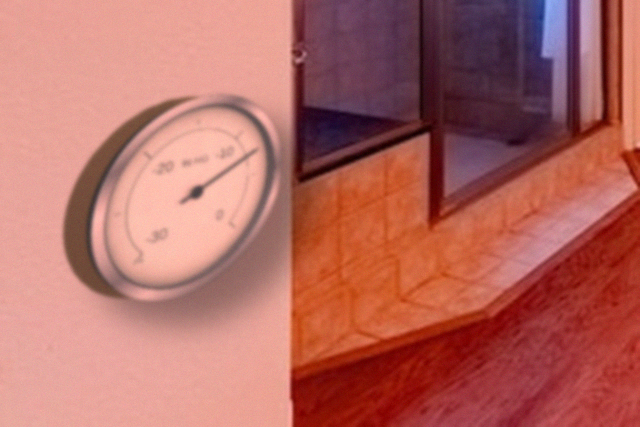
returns -7.5,inHg
